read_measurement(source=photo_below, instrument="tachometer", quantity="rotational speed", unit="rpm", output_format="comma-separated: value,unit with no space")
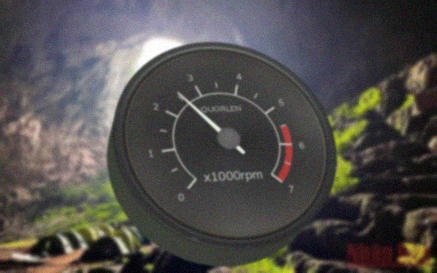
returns 2500,rpm
